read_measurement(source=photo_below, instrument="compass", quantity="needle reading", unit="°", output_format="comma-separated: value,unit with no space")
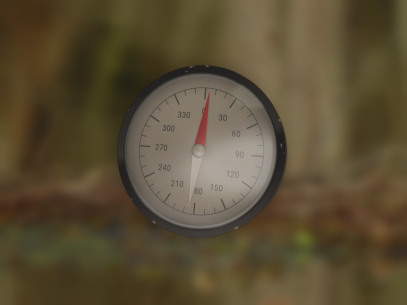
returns 5,°
